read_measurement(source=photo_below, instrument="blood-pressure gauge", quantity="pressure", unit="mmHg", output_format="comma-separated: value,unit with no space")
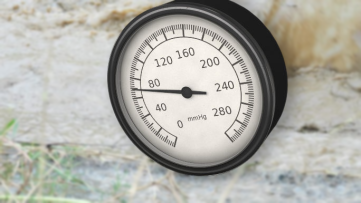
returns 70,mmHg
